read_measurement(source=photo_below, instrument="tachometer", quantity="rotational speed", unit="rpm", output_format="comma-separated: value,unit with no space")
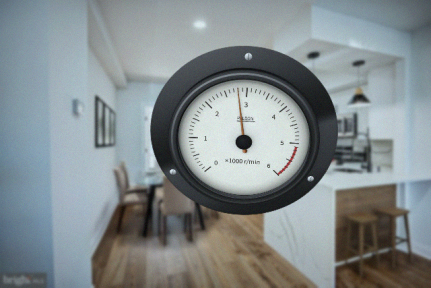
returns 2800,rpm
